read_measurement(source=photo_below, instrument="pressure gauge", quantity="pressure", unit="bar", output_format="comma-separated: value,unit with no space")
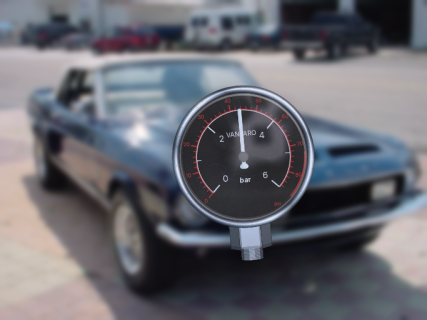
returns 3,bar
